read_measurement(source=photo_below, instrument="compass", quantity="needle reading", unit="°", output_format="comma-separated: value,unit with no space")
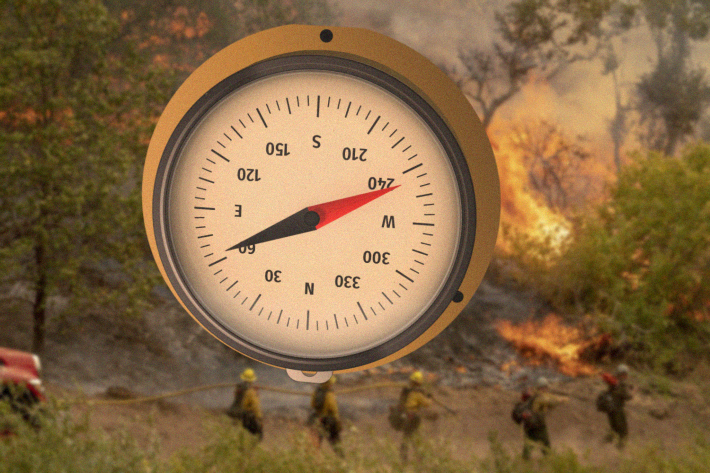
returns 245,°
